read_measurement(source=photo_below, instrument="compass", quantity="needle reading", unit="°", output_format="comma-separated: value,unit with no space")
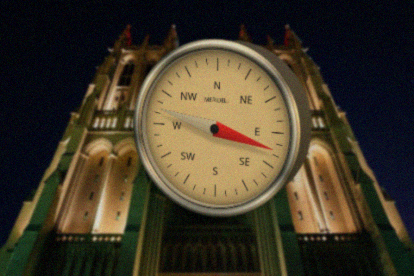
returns 105,°
